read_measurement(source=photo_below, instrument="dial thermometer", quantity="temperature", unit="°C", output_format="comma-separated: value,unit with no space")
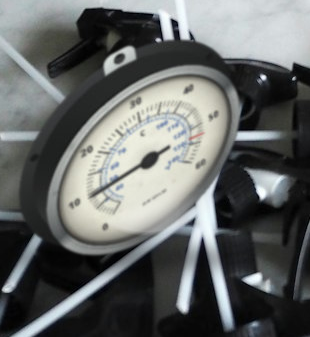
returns 10,°C
